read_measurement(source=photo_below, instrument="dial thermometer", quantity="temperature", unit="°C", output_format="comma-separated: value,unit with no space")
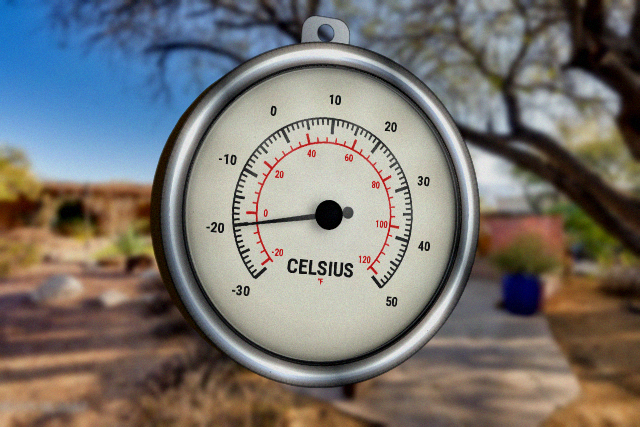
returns -20,°C
